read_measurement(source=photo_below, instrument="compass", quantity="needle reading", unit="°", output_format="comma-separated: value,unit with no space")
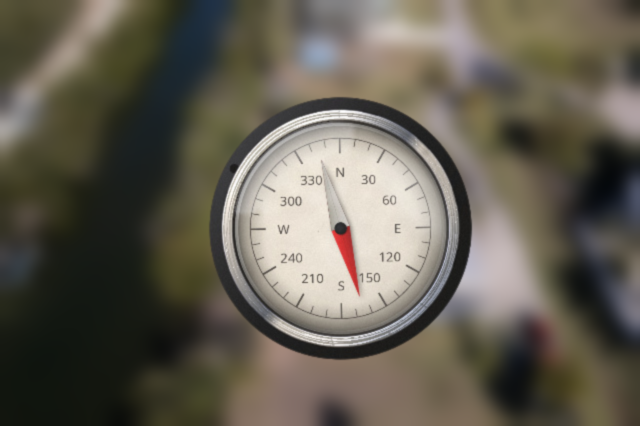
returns 165,°
